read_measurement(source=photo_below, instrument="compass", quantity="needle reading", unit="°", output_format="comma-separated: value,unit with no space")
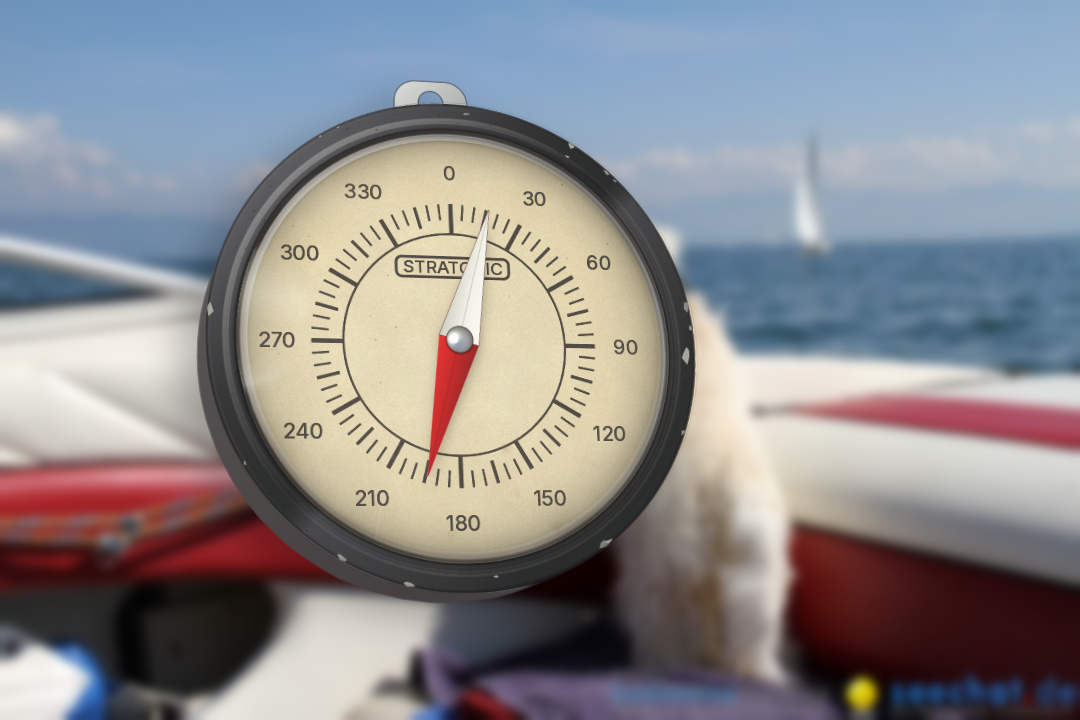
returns 195,°
